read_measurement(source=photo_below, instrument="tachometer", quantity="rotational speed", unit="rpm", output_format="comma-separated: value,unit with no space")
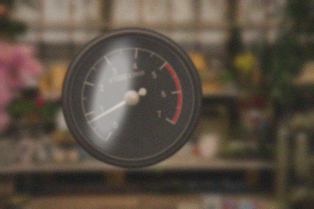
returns 750,rpm
